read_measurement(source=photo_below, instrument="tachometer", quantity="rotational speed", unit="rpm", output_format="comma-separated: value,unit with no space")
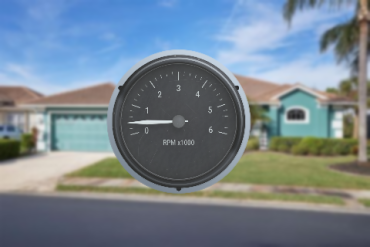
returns 400,rpm
